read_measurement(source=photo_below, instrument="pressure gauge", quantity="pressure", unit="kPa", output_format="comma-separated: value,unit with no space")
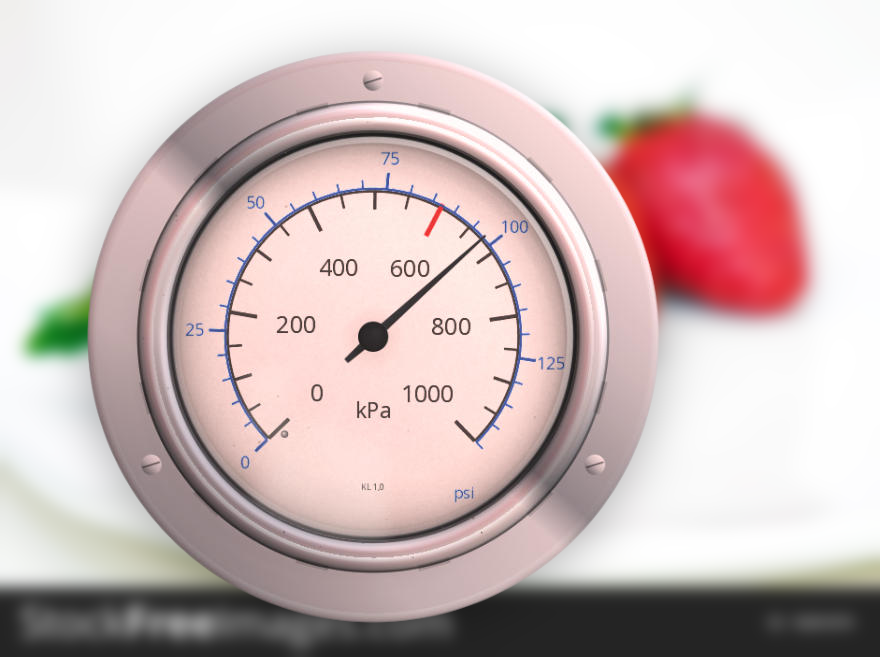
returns 675,kPa
